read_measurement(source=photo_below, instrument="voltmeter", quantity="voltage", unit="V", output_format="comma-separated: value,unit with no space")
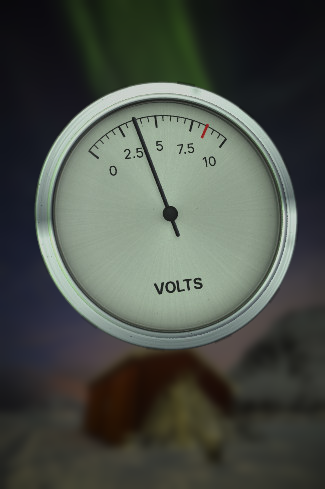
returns 3.5,V
